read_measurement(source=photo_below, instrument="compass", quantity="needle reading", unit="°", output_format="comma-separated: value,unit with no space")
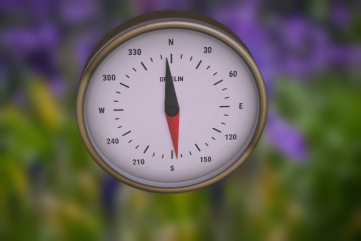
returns 175,°
